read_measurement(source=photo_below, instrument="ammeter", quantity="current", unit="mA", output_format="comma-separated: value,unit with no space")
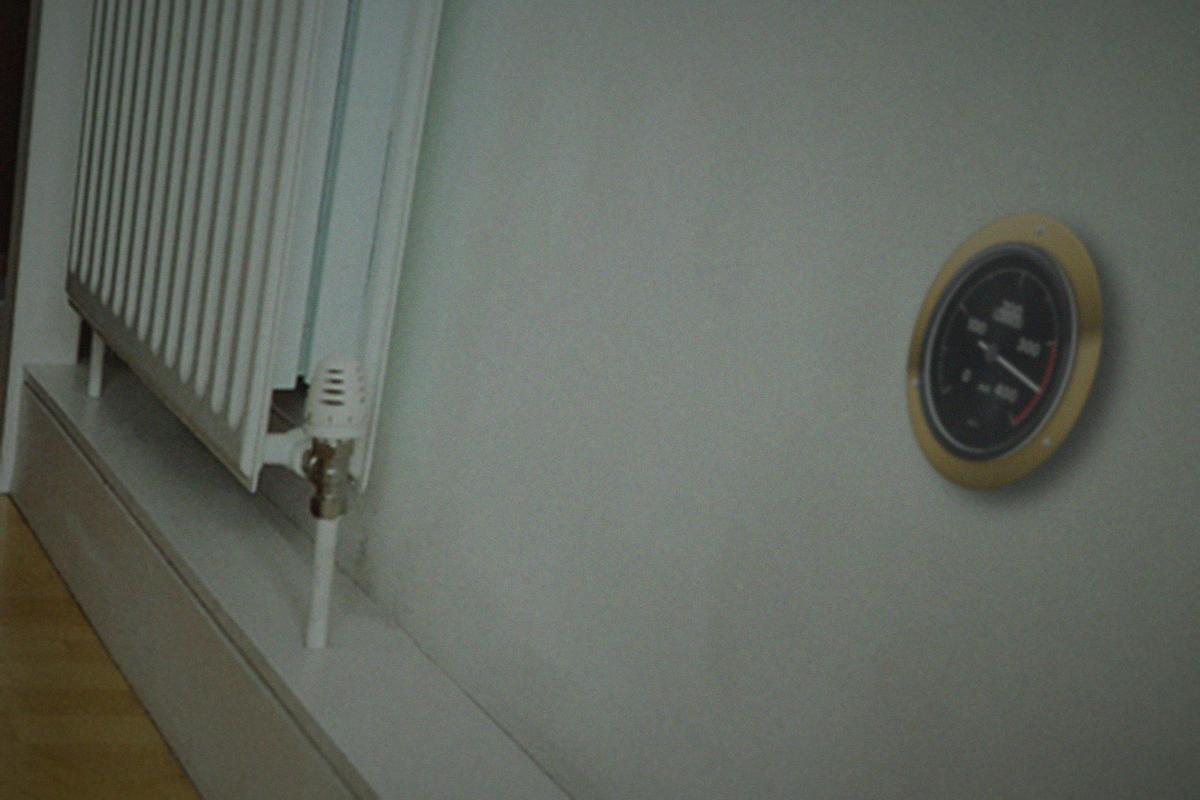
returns 350,mA
